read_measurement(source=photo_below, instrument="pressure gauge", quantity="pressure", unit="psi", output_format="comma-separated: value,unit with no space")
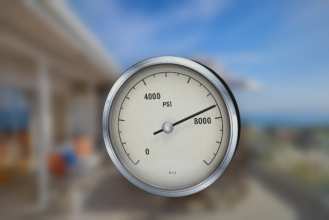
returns 7500,psi
